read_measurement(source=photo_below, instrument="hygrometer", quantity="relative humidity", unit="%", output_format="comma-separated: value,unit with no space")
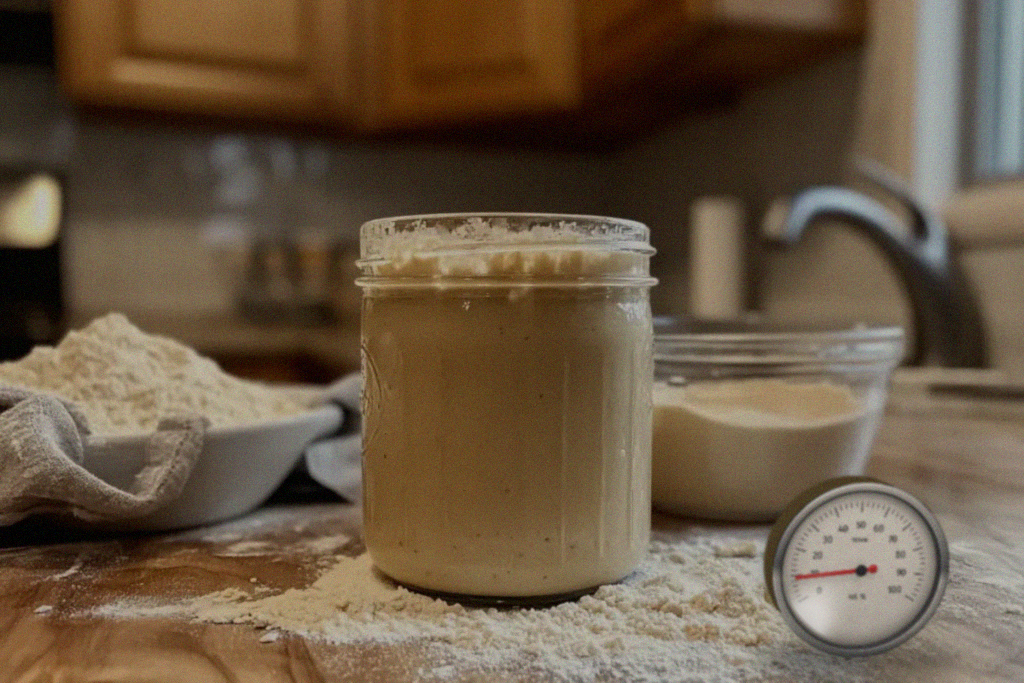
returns 10,%
